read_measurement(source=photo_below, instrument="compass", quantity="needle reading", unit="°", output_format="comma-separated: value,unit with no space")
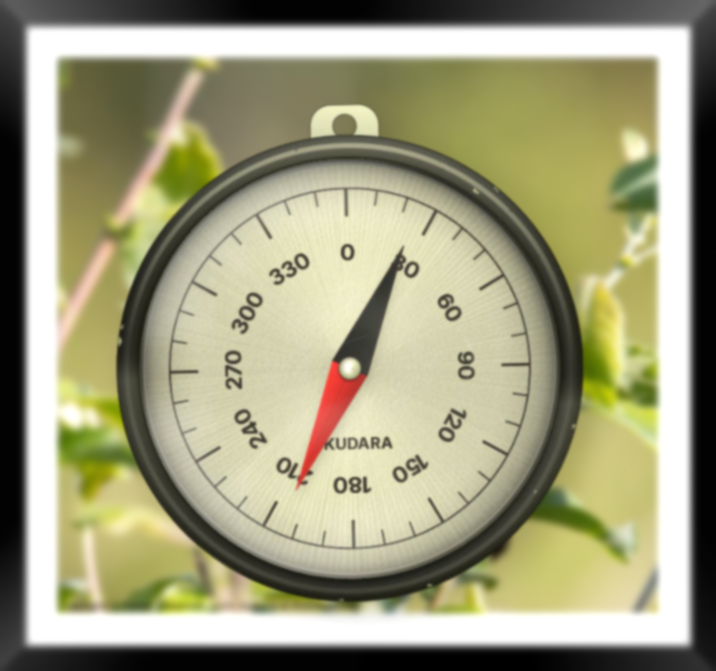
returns 205,°
